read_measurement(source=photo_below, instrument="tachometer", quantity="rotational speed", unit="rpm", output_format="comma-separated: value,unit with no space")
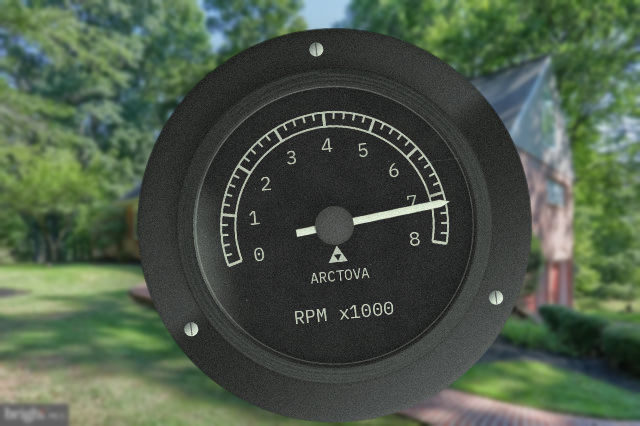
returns 7200,rpm
